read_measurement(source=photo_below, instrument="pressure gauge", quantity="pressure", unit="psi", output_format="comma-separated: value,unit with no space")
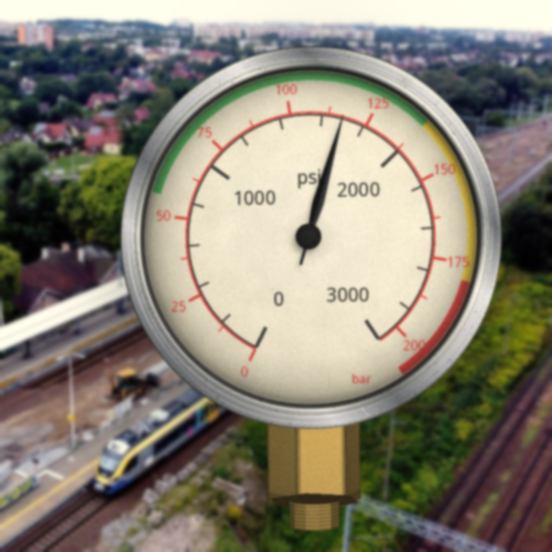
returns 1700,psi
